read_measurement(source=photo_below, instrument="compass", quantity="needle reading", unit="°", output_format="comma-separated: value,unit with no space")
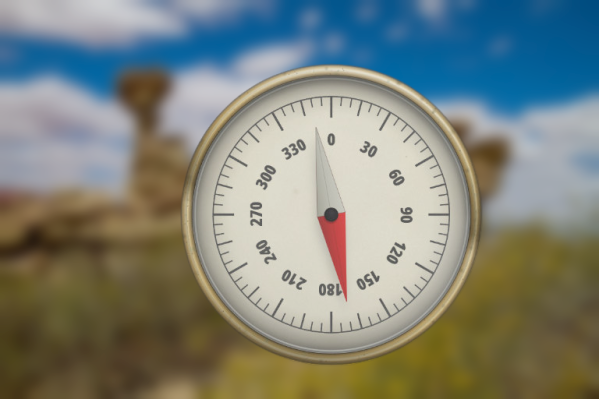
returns 170,°
